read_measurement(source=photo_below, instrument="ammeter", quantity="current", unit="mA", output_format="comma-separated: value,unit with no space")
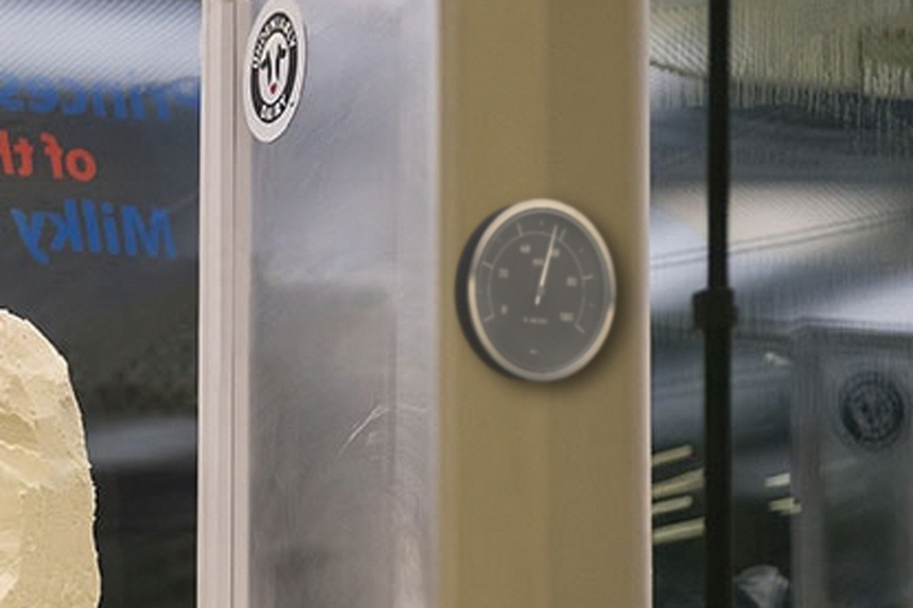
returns 55,mA
